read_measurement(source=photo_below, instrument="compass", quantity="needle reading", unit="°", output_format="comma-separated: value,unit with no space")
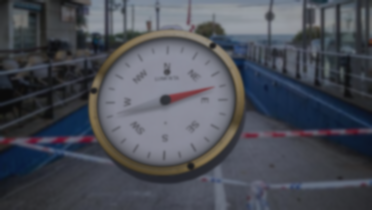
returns 75,°
